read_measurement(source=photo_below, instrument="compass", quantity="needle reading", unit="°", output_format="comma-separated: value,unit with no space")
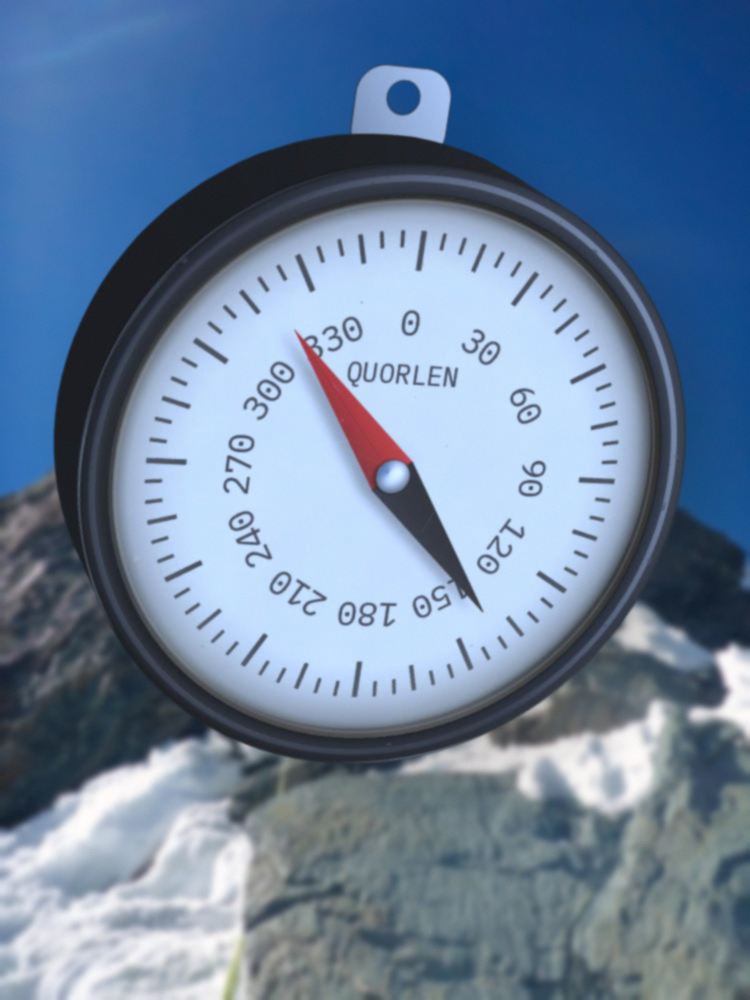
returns 320,°
